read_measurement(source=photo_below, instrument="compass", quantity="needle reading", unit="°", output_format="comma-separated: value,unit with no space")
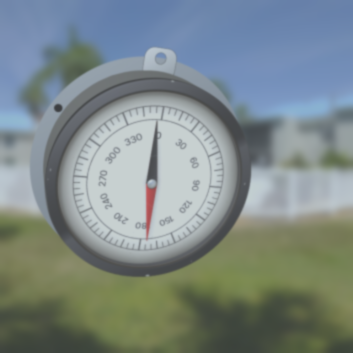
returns 175,°
